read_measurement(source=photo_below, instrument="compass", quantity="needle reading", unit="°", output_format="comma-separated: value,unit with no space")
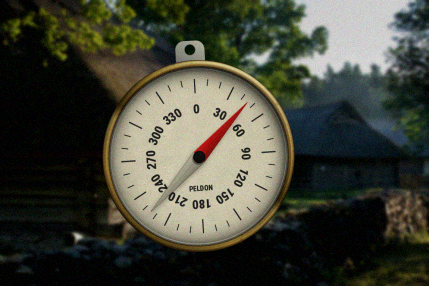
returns 45,°
